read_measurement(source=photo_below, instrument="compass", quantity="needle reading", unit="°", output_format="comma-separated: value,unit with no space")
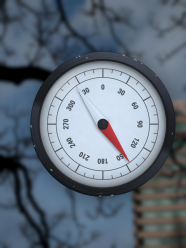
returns 145,°
